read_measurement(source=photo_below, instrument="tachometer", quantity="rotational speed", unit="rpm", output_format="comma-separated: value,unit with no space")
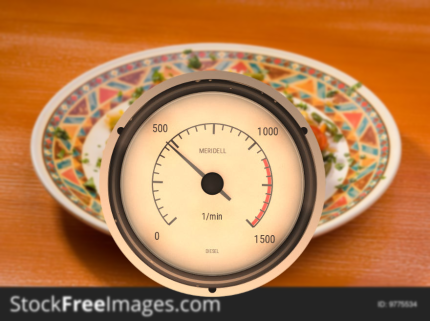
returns 475,rpm
